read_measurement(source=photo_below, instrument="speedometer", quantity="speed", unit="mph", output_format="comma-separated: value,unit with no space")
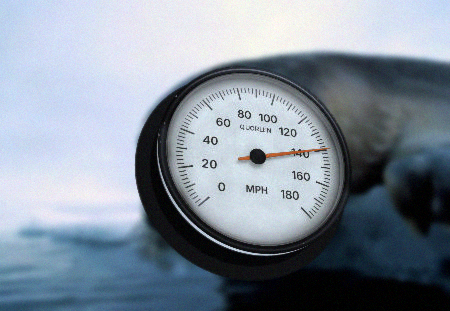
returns 140,mph
